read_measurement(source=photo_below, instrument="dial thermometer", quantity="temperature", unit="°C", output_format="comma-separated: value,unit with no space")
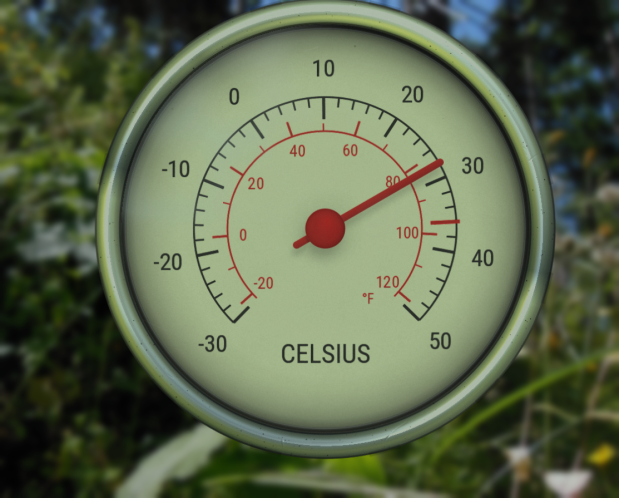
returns 28,°C
